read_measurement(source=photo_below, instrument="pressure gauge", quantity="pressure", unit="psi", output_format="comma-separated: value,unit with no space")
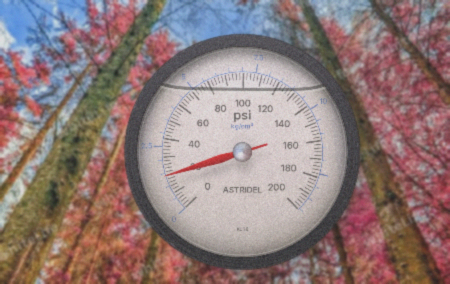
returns 20,psi
